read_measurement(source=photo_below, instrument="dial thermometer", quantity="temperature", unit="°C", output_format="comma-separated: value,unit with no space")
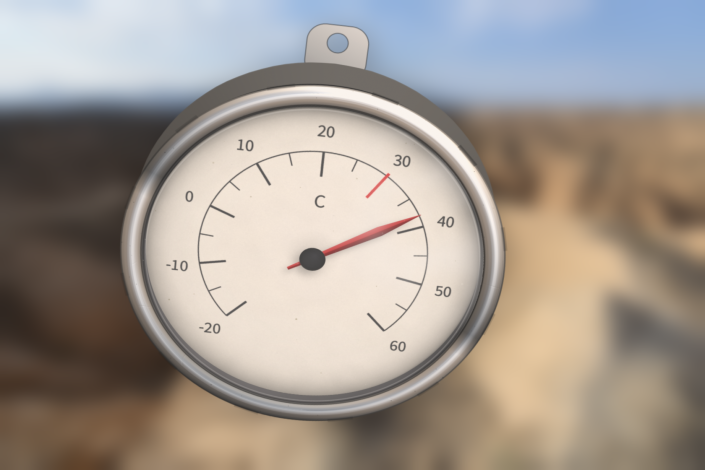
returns 37.5,°C
